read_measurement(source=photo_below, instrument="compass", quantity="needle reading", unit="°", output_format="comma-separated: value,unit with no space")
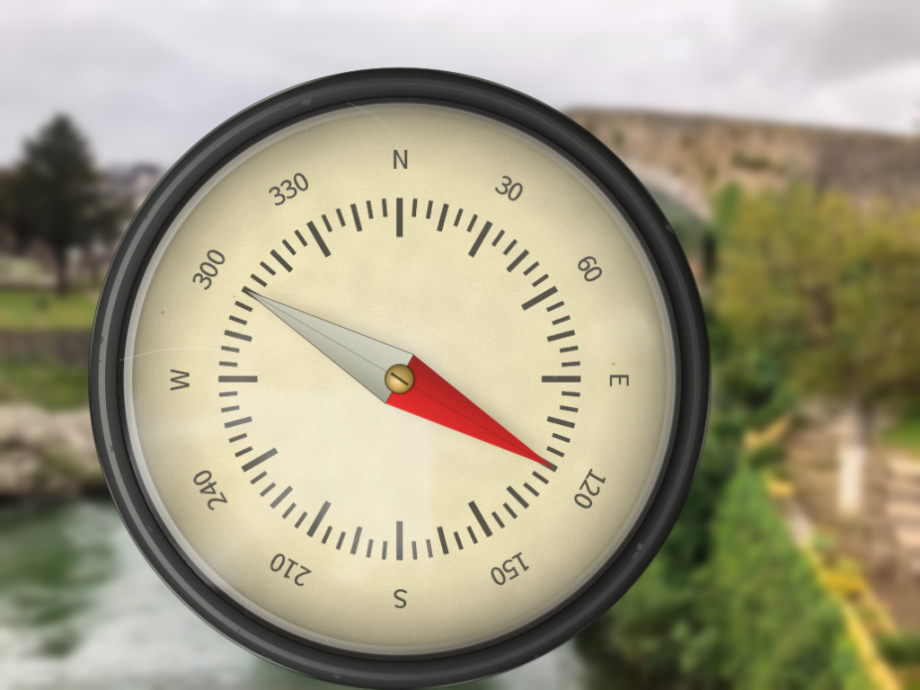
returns 120,°
